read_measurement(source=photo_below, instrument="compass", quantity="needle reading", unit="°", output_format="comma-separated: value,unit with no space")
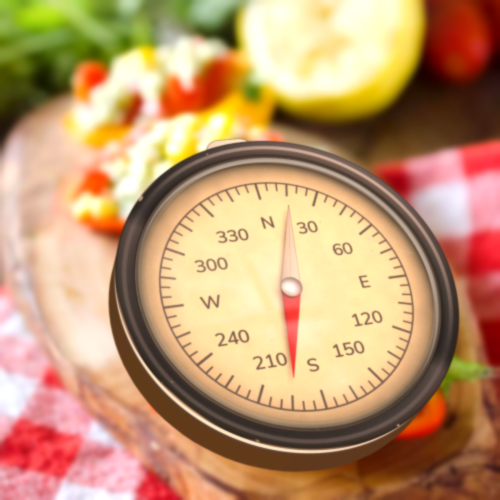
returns 195,°
